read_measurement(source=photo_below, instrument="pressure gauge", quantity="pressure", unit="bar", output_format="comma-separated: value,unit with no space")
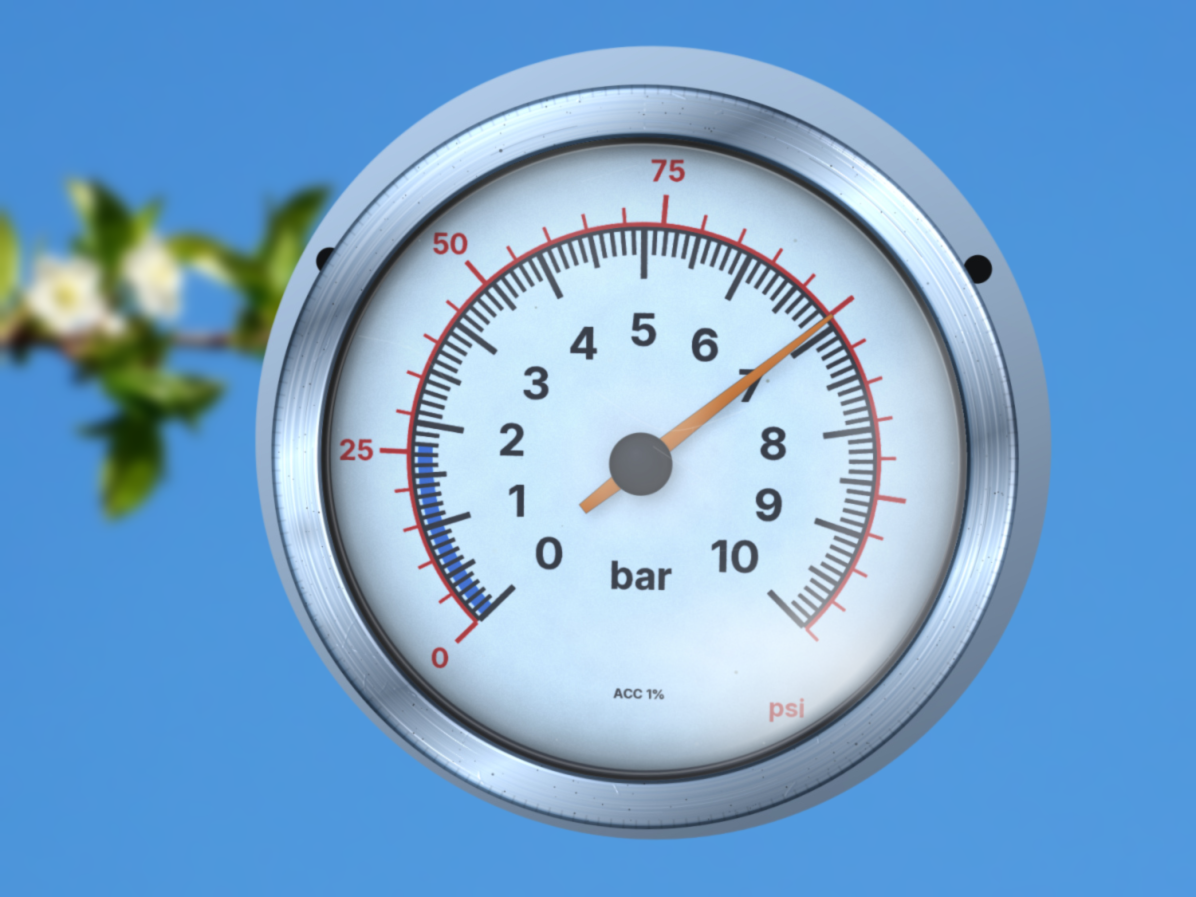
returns 6.9,bar
